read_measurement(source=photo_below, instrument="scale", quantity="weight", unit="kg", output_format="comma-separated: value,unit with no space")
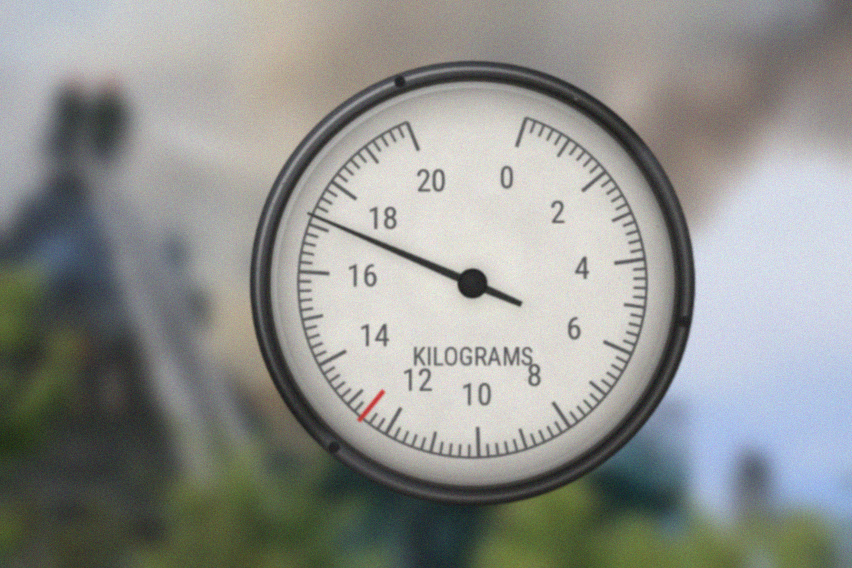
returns 17.2,kg
